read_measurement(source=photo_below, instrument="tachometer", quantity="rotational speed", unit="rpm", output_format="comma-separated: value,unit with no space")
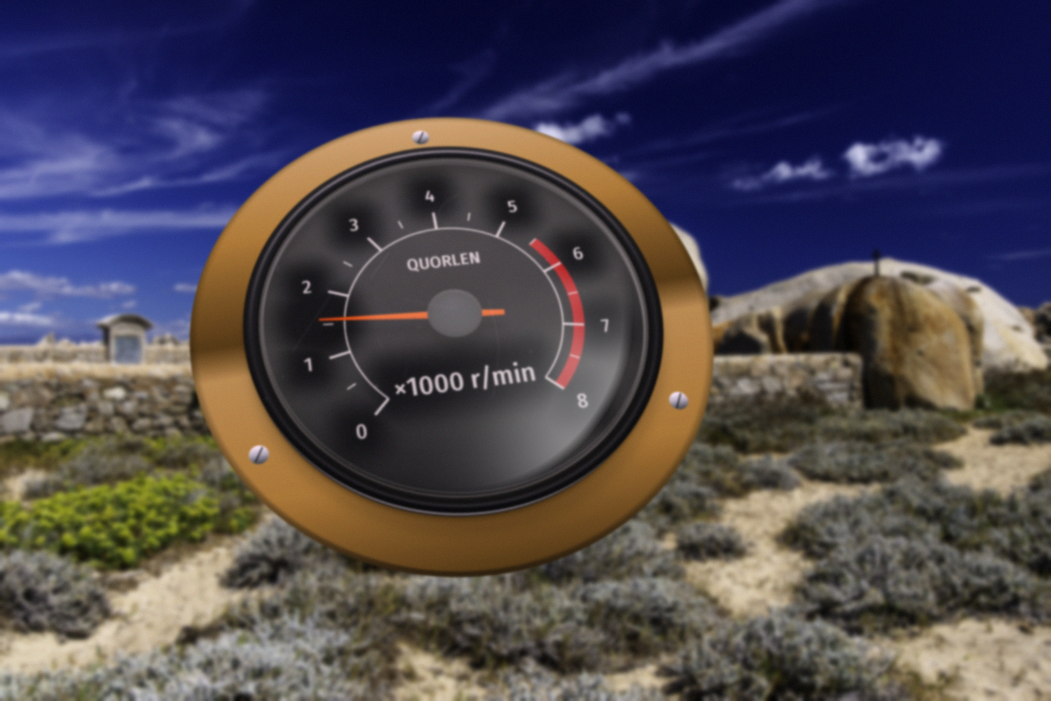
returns 1500,rpm
